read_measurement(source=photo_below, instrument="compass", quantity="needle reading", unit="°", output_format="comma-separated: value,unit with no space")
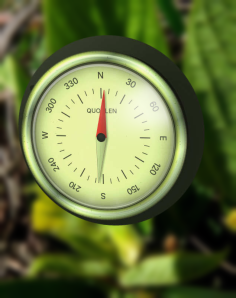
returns 5,°
